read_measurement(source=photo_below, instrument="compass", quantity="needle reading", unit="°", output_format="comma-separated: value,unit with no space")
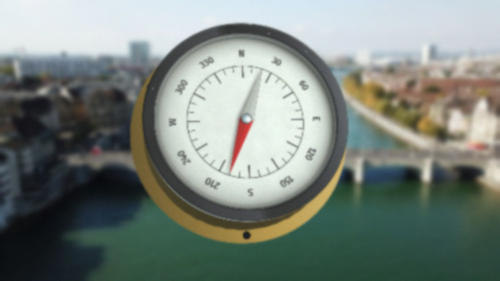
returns 200,°
